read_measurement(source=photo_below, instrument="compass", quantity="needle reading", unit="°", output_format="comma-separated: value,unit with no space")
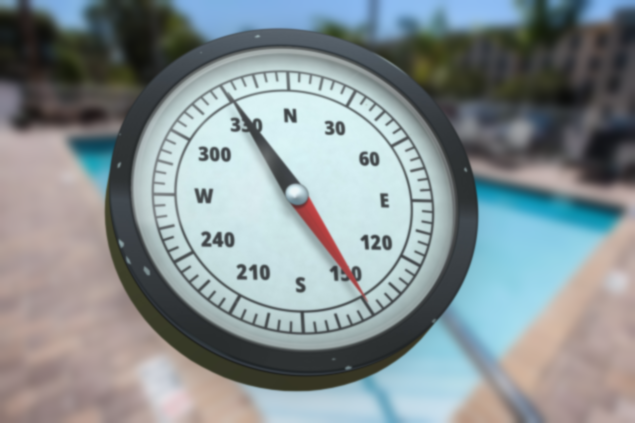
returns 150,°
